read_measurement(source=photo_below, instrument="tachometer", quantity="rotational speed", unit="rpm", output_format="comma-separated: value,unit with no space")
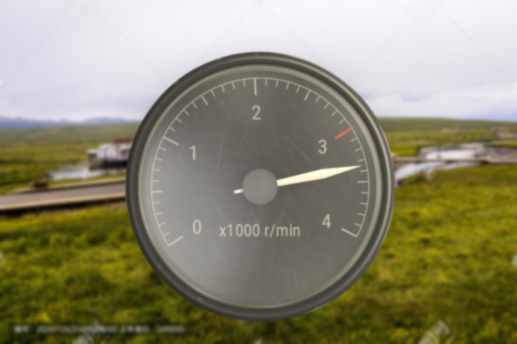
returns 3350,rpm
